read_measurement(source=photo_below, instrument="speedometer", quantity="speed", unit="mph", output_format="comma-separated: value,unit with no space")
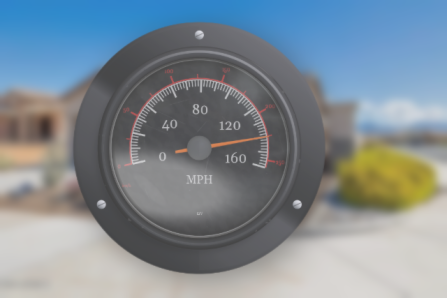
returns 140,mph
